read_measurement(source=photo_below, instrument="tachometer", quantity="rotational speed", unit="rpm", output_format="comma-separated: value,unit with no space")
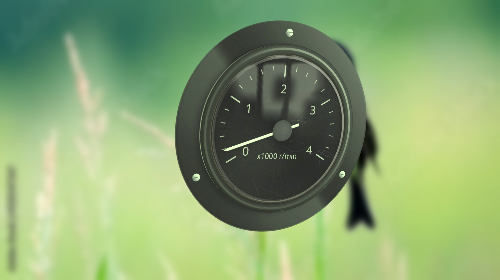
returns 200,rpm
